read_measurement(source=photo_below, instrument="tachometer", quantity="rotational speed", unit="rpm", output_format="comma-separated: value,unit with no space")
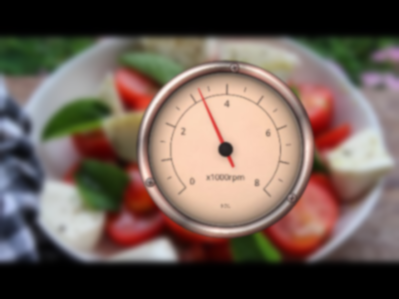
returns 3250,rpm
